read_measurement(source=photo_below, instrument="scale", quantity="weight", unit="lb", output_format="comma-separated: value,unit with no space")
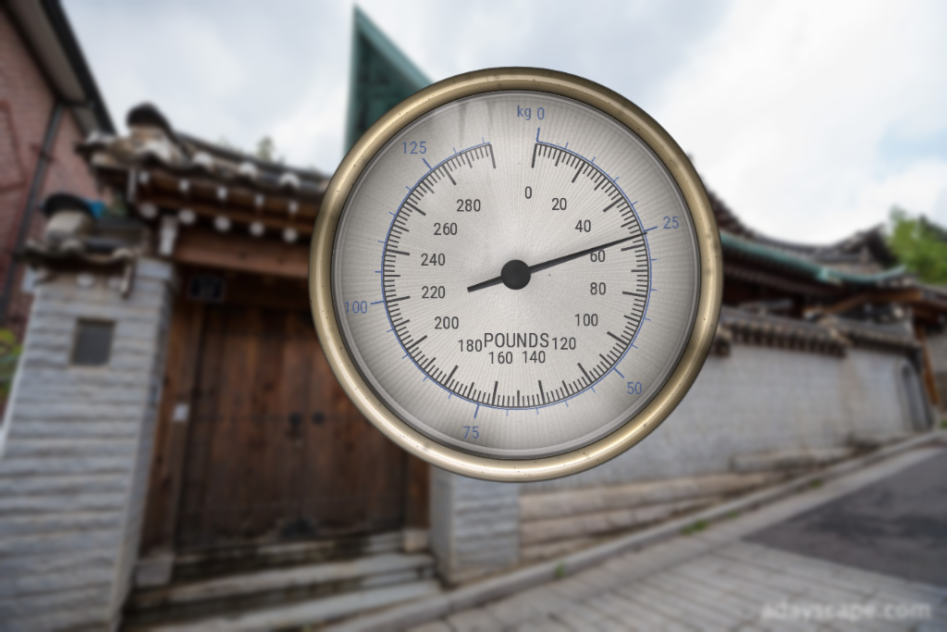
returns 56,lb
